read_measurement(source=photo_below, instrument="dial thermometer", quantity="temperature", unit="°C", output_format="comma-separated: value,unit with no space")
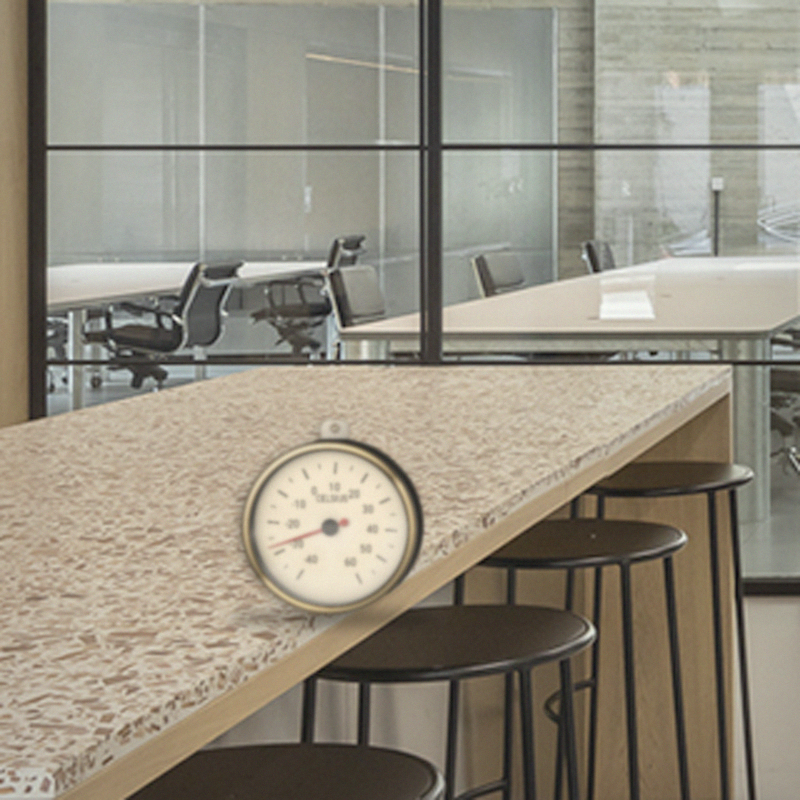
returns -27.5,°C
